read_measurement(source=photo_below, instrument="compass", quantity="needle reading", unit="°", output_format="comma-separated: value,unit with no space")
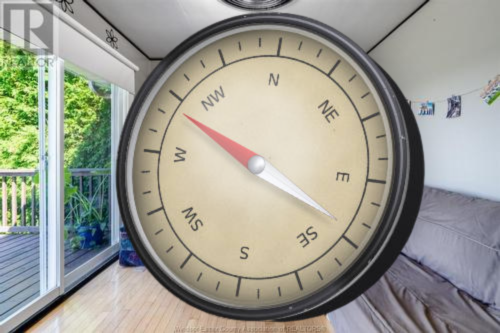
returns 295,°
